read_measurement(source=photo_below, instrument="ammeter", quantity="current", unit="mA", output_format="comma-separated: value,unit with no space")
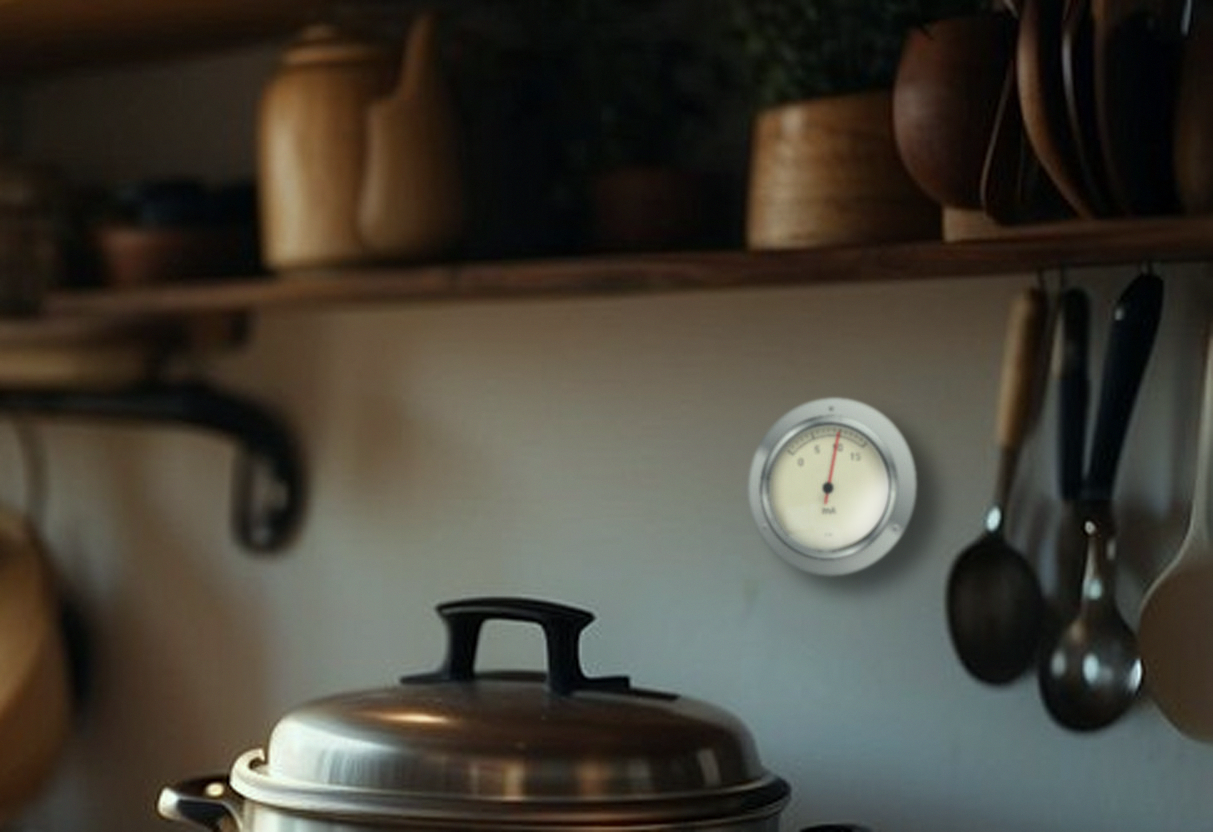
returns 10,mA
